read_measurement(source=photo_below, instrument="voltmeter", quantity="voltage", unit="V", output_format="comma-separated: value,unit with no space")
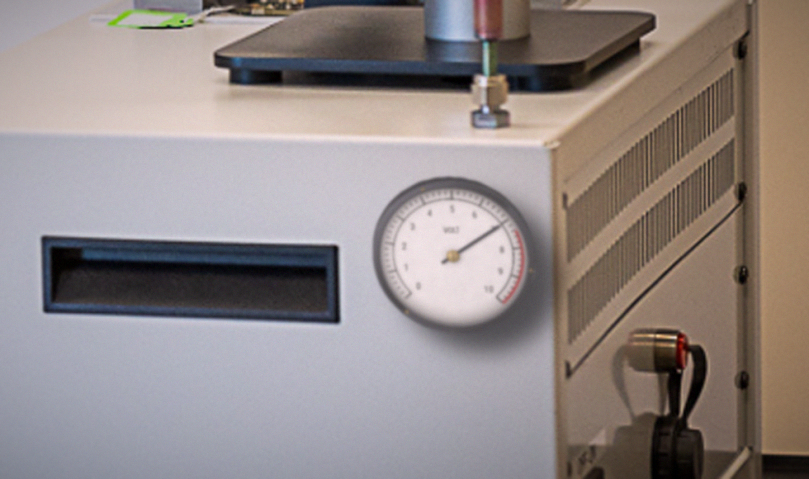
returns 7,V
